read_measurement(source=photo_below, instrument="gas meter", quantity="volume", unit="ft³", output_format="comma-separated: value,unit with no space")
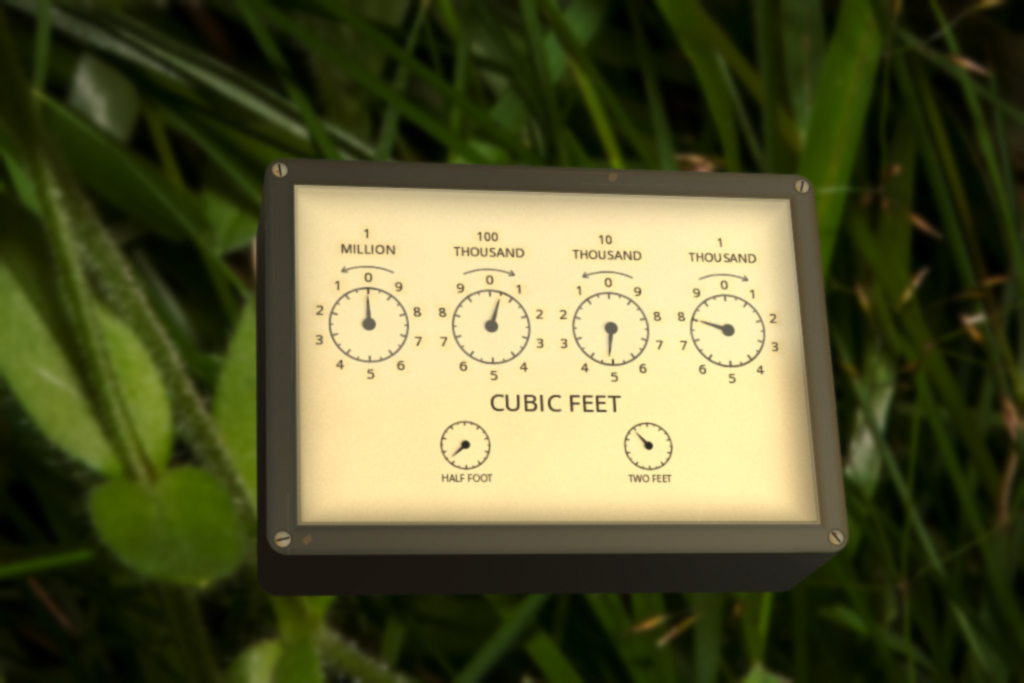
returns 4800,ft³
